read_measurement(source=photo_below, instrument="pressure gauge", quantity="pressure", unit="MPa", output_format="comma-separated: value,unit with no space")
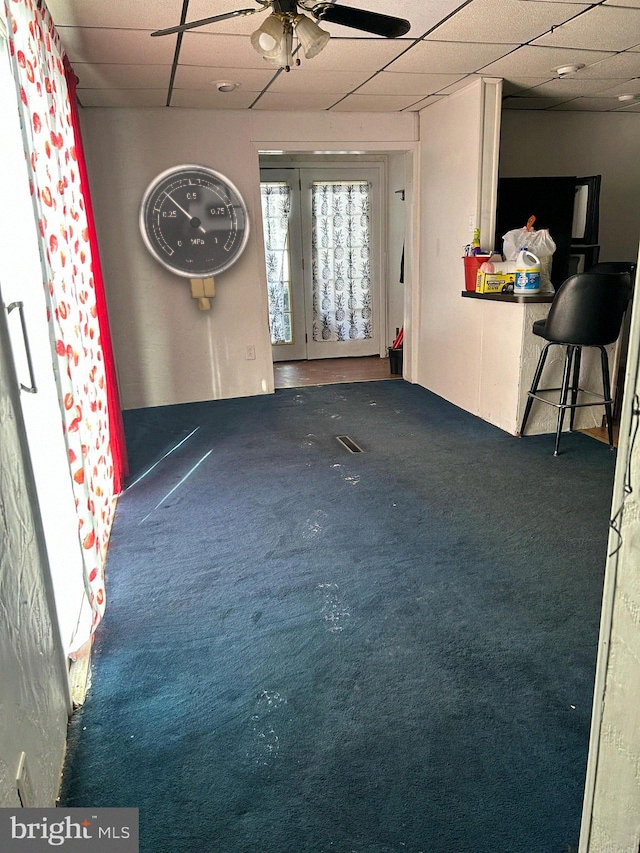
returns 0.35,MPa
